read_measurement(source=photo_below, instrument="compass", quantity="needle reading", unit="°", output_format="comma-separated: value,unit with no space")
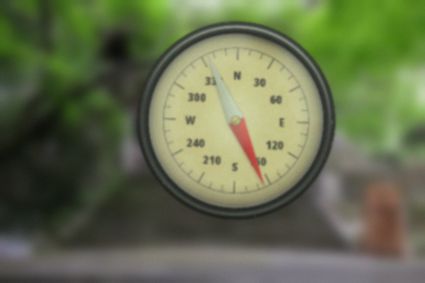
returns 155,°
